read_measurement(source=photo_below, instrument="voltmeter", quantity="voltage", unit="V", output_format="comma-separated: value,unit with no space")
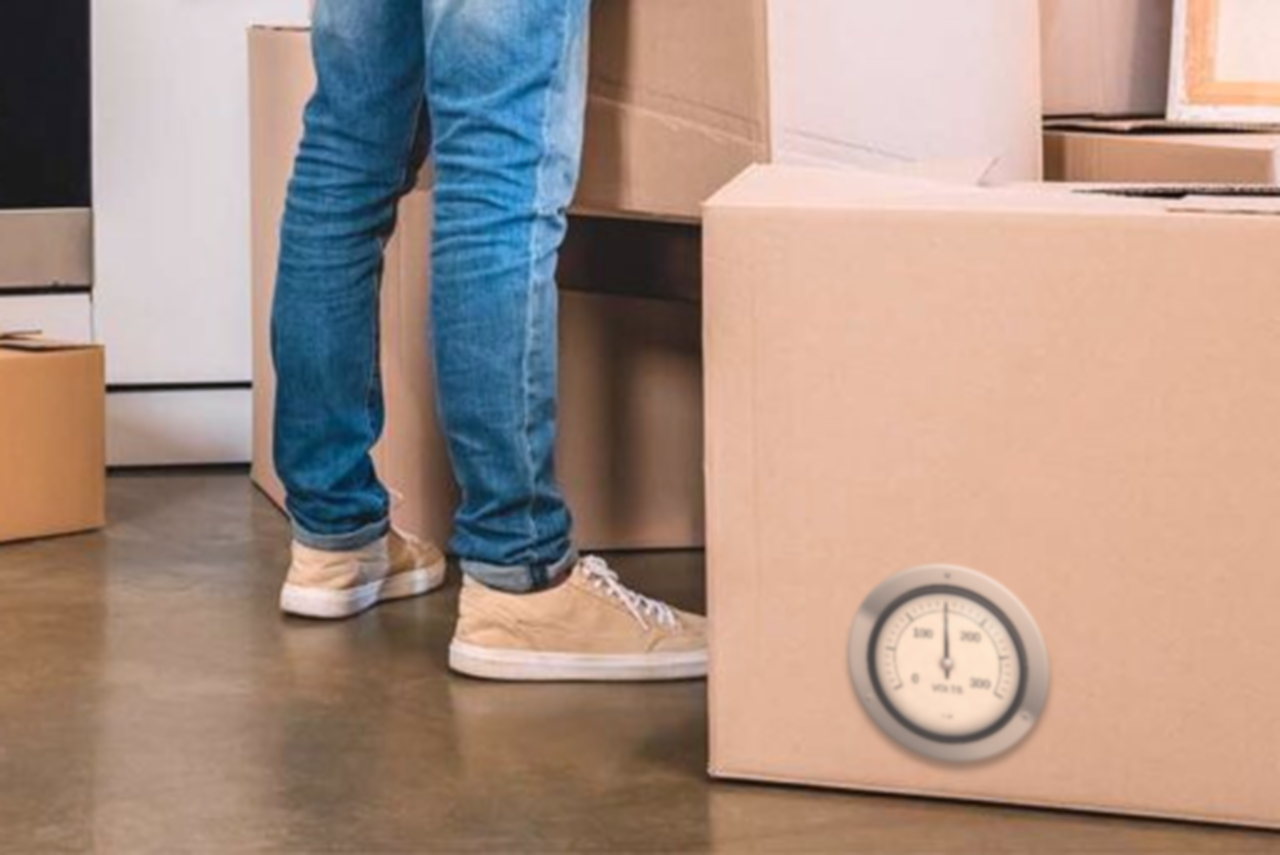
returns 150,V
